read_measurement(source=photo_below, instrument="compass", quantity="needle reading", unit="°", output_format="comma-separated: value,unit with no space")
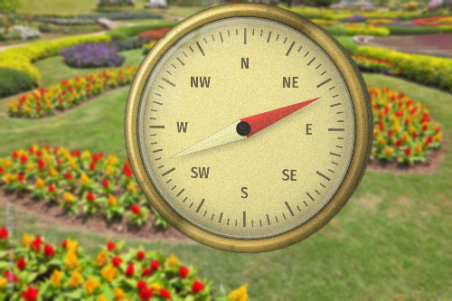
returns 67.5,°
